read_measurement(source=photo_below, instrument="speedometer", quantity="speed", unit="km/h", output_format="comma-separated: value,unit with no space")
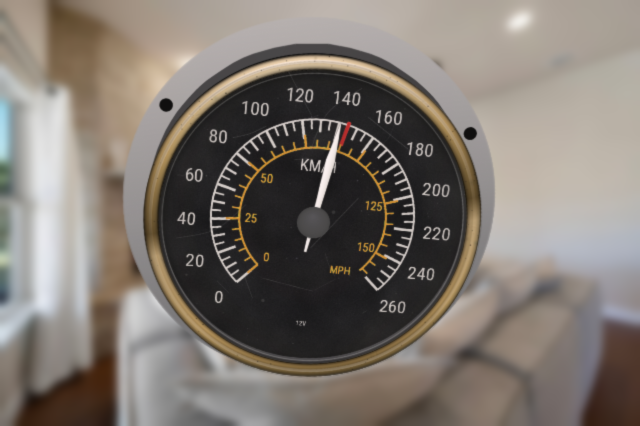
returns 140,km/h
